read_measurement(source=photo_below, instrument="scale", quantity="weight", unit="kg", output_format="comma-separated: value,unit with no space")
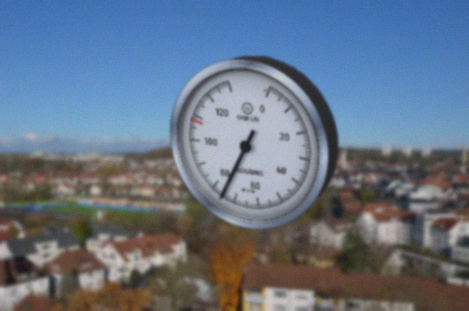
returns 75,kg
